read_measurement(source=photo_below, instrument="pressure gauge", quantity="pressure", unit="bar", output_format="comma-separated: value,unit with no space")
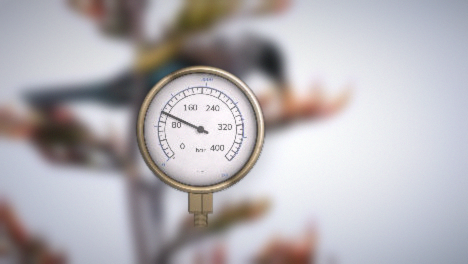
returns 100,bar
